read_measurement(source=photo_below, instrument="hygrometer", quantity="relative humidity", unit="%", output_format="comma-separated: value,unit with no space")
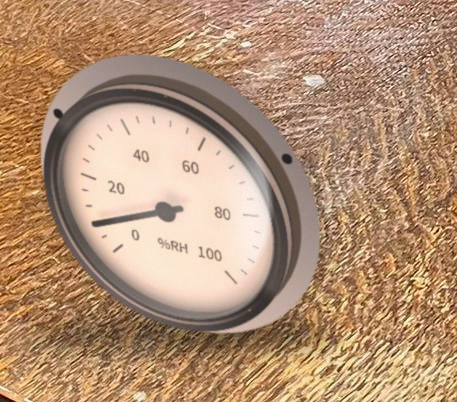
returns 8,%
